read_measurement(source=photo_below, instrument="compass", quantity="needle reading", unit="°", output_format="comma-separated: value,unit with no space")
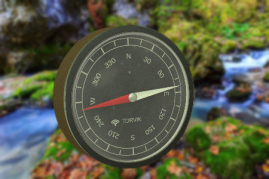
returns 262.5,°
